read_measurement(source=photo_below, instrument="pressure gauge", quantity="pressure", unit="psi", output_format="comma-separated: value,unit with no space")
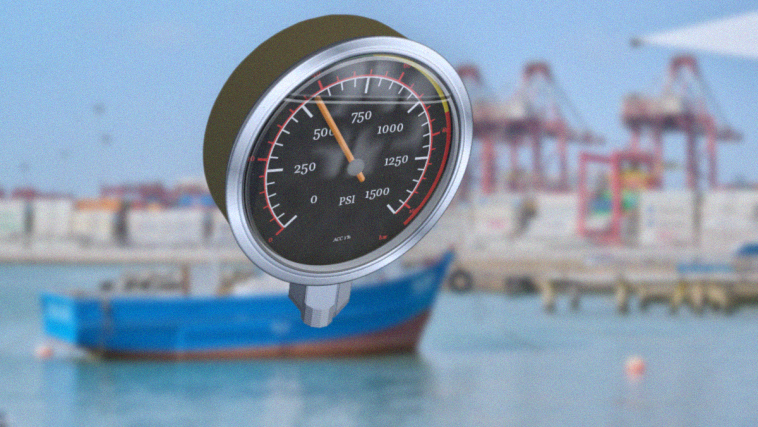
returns 550,psi
